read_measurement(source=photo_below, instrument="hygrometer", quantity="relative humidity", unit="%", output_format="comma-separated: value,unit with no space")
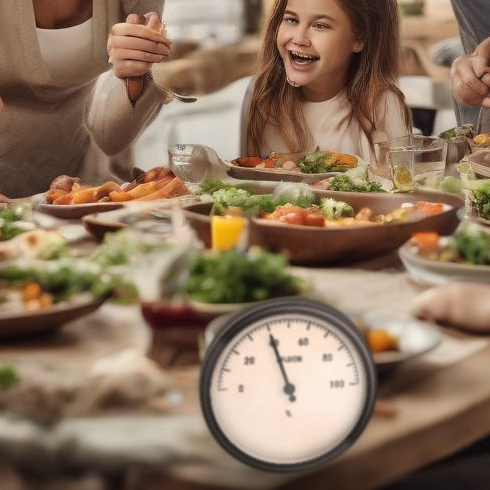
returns 40,%
